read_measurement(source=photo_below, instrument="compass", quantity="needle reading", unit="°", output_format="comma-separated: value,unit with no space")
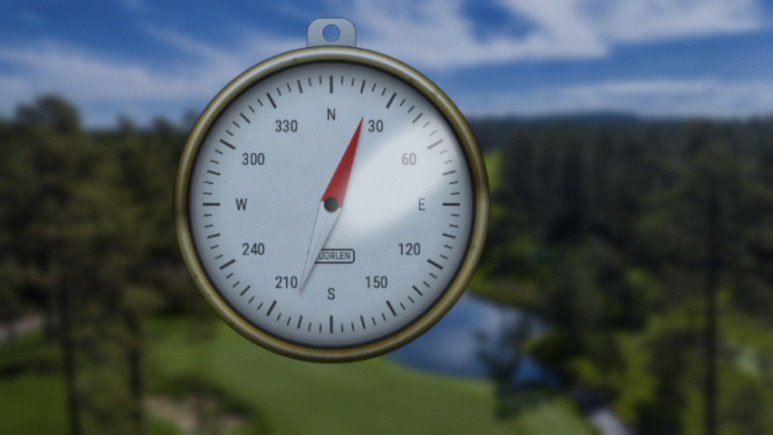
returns 20,°
